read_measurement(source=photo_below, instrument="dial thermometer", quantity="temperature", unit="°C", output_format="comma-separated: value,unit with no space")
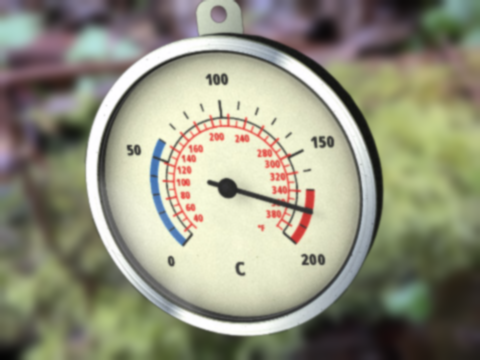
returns 180,°C
